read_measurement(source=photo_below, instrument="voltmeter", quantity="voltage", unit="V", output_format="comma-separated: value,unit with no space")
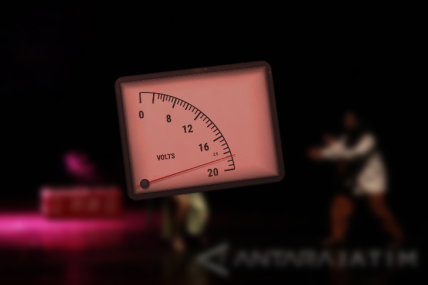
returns 18.5,V
